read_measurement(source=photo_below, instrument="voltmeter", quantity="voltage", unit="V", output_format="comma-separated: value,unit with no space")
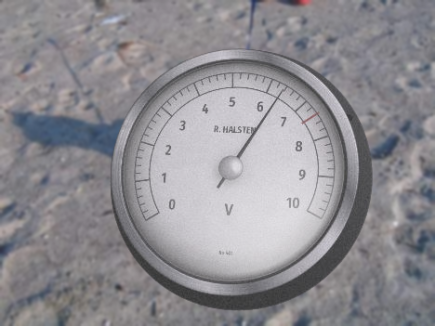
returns 6.4,V
